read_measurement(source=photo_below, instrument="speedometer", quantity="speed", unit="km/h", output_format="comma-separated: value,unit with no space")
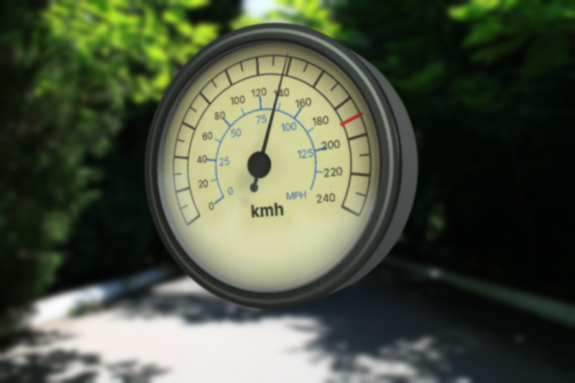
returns 140,km/h
